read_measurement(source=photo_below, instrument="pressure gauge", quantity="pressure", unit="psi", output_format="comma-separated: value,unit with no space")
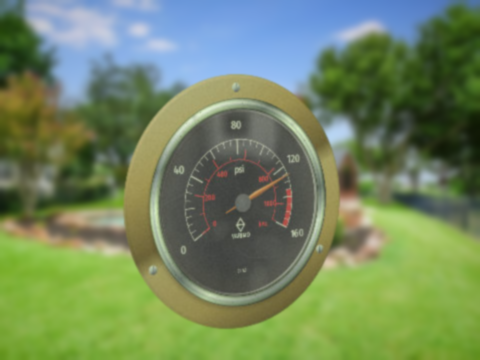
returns 125,psi
